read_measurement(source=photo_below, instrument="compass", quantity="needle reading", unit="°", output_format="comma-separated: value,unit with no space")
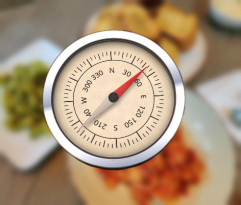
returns 50,°
